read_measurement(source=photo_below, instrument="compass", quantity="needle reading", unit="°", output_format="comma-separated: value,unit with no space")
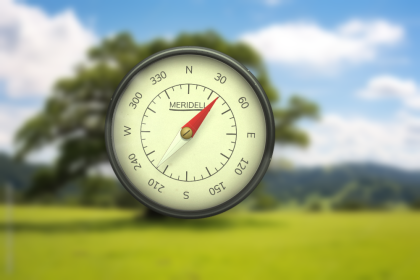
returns 40,°
